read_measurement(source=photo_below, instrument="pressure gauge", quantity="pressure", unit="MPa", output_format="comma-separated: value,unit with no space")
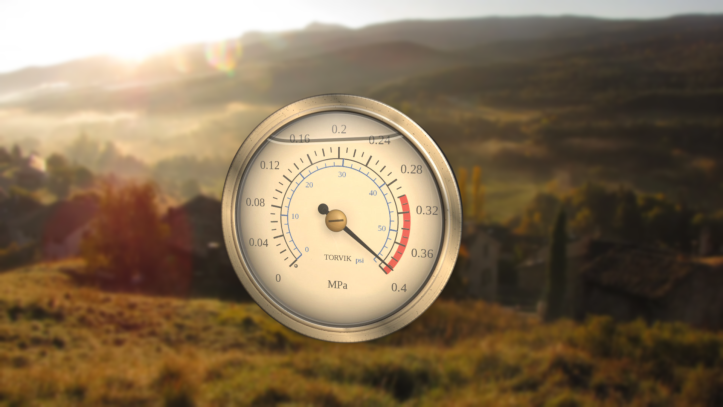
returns 0.39,MPa
